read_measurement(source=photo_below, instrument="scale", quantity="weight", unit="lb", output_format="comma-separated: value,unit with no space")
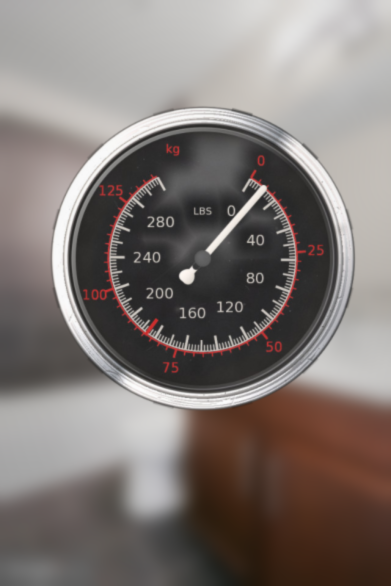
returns 10,lb
